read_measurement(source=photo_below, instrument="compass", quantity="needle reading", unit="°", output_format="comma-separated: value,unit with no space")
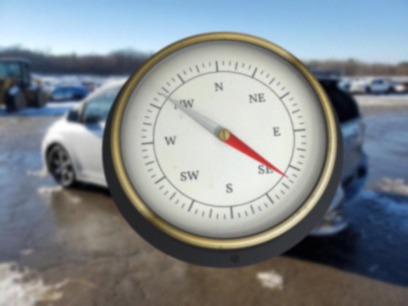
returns 130,°
